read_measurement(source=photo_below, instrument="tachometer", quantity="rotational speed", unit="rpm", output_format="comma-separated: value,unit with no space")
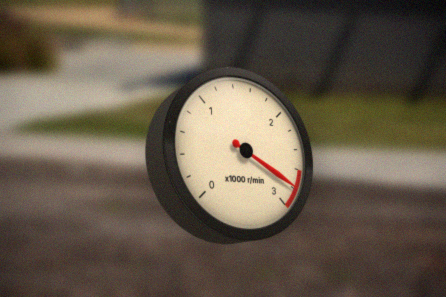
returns 2800,rpm
